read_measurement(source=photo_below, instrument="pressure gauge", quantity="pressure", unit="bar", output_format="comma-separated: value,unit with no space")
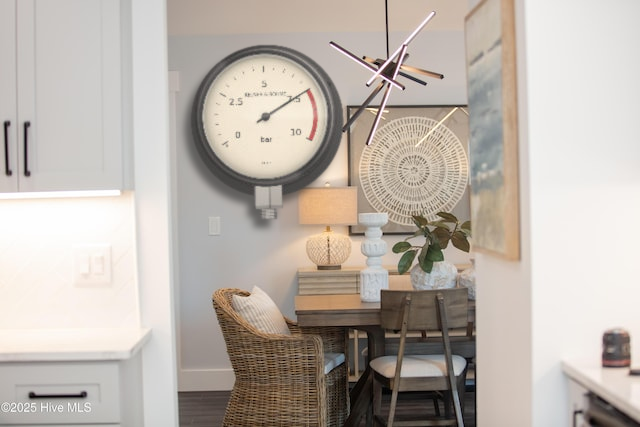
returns 7.5,bar
